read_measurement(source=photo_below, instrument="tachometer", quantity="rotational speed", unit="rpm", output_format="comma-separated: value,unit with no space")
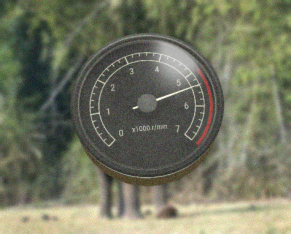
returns 5400,rpm
